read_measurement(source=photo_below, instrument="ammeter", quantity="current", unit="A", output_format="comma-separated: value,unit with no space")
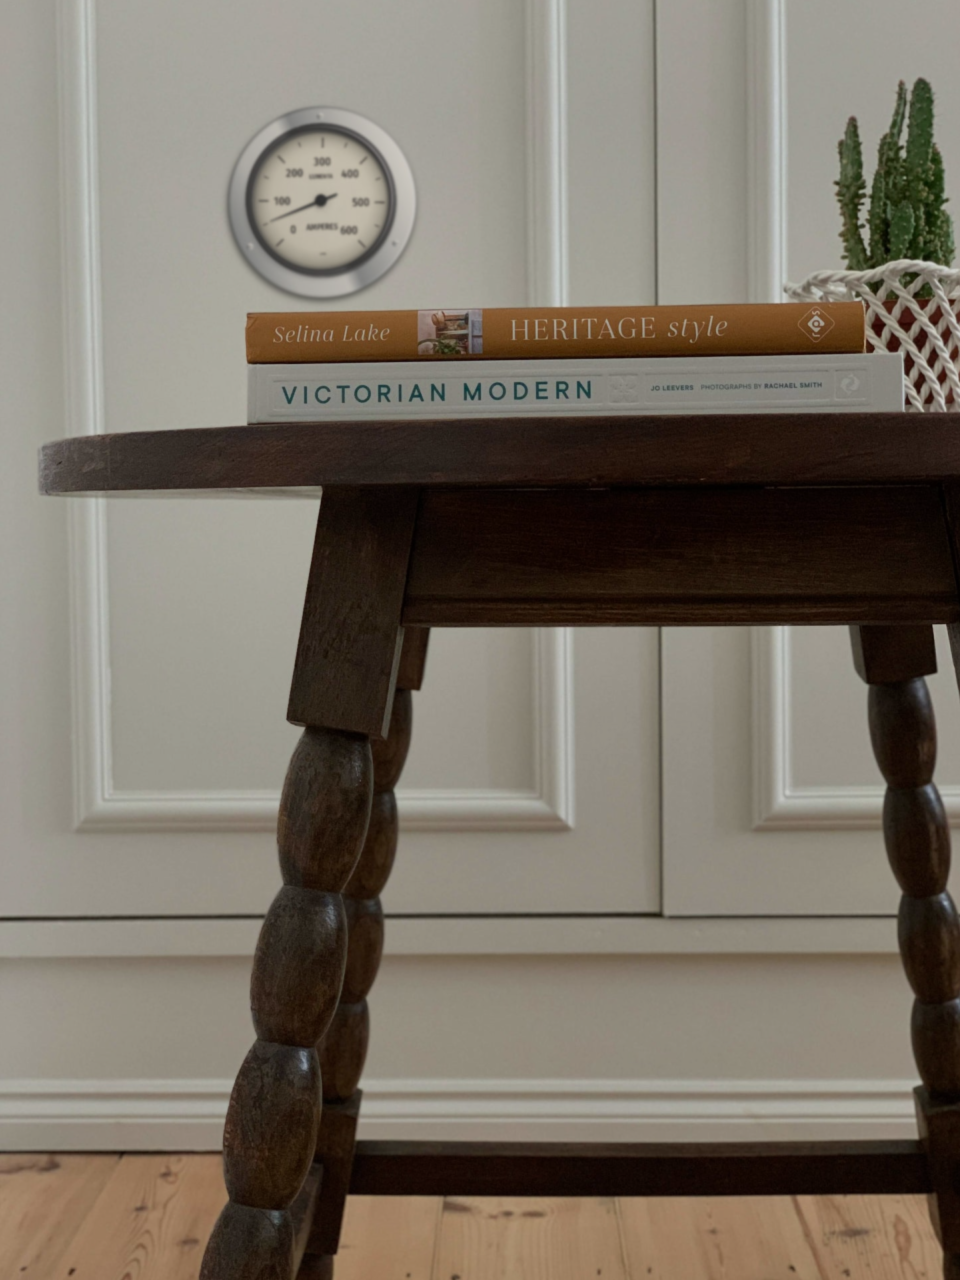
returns 50,A
